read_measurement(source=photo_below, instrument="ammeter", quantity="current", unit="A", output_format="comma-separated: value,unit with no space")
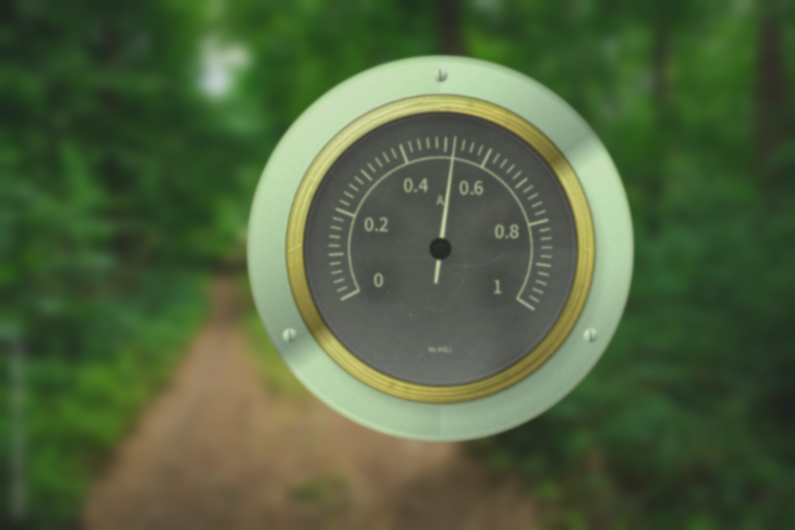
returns 0.52,A
